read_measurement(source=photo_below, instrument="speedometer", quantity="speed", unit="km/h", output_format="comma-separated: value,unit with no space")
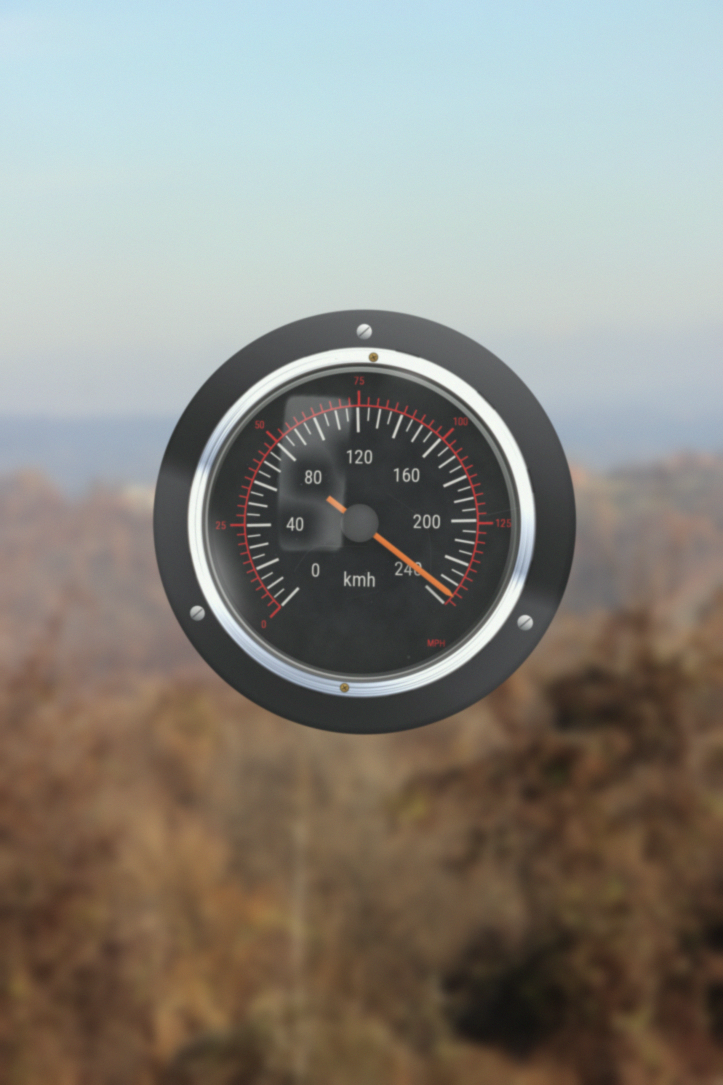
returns 235,km/h
